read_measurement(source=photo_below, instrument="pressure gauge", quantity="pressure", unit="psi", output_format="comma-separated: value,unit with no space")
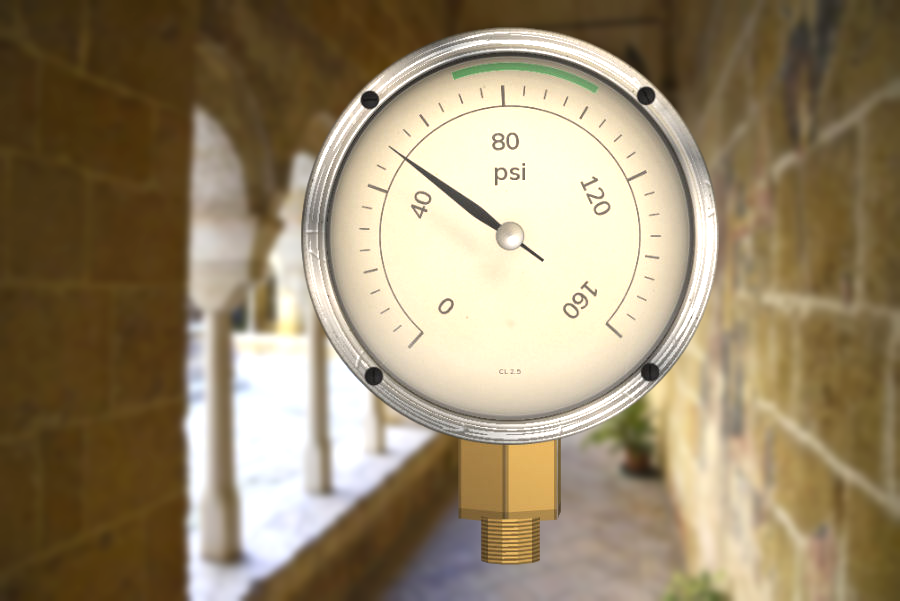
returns 50,psi
